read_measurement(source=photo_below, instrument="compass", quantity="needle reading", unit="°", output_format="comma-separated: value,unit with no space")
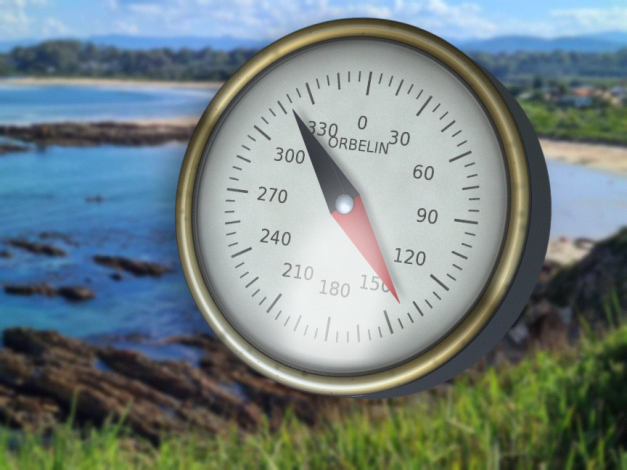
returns 140,°
